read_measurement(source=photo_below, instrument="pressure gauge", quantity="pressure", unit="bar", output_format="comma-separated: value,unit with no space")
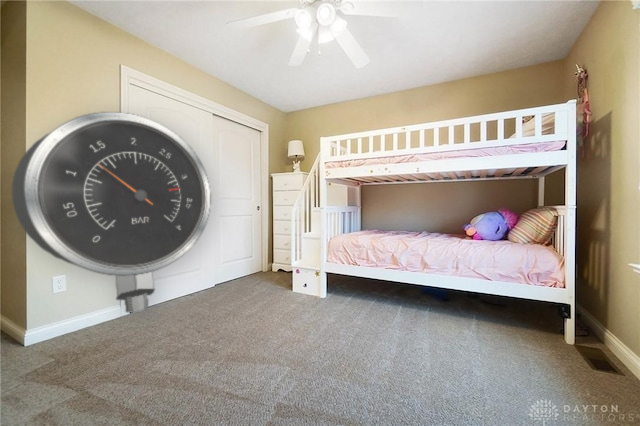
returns 1.3,bar
